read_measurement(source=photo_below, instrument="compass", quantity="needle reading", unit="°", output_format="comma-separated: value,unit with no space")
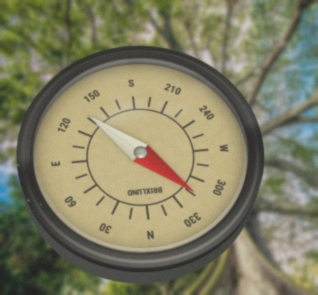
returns 315,°
